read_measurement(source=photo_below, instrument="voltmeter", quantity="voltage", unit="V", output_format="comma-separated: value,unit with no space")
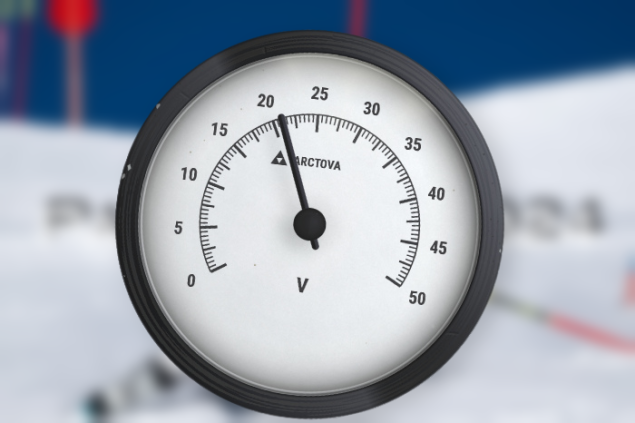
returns 21,V
